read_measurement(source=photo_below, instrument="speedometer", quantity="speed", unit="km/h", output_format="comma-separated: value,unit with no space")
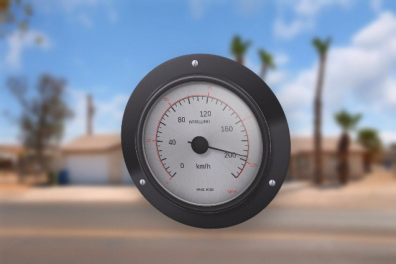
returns 195,km/h
